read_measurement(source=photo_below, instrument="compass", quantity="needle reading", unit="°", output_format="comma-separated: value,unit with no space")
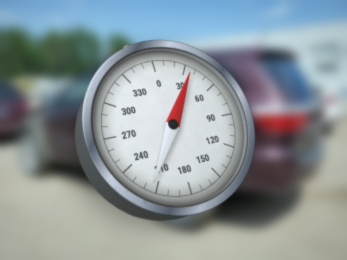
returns 35,°
